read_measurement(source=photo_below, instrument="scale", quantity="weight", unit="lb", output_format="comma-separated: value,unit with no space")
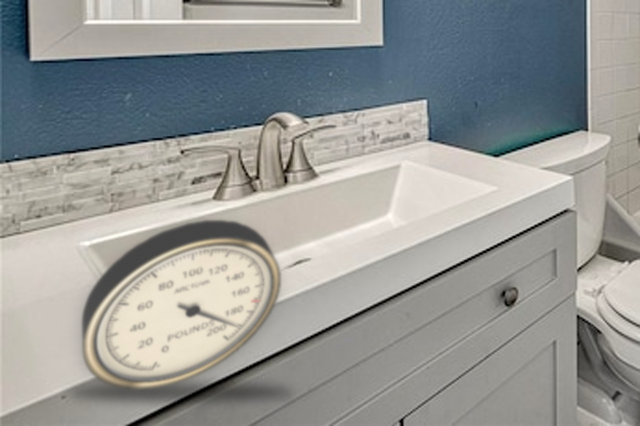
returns 190,lb
